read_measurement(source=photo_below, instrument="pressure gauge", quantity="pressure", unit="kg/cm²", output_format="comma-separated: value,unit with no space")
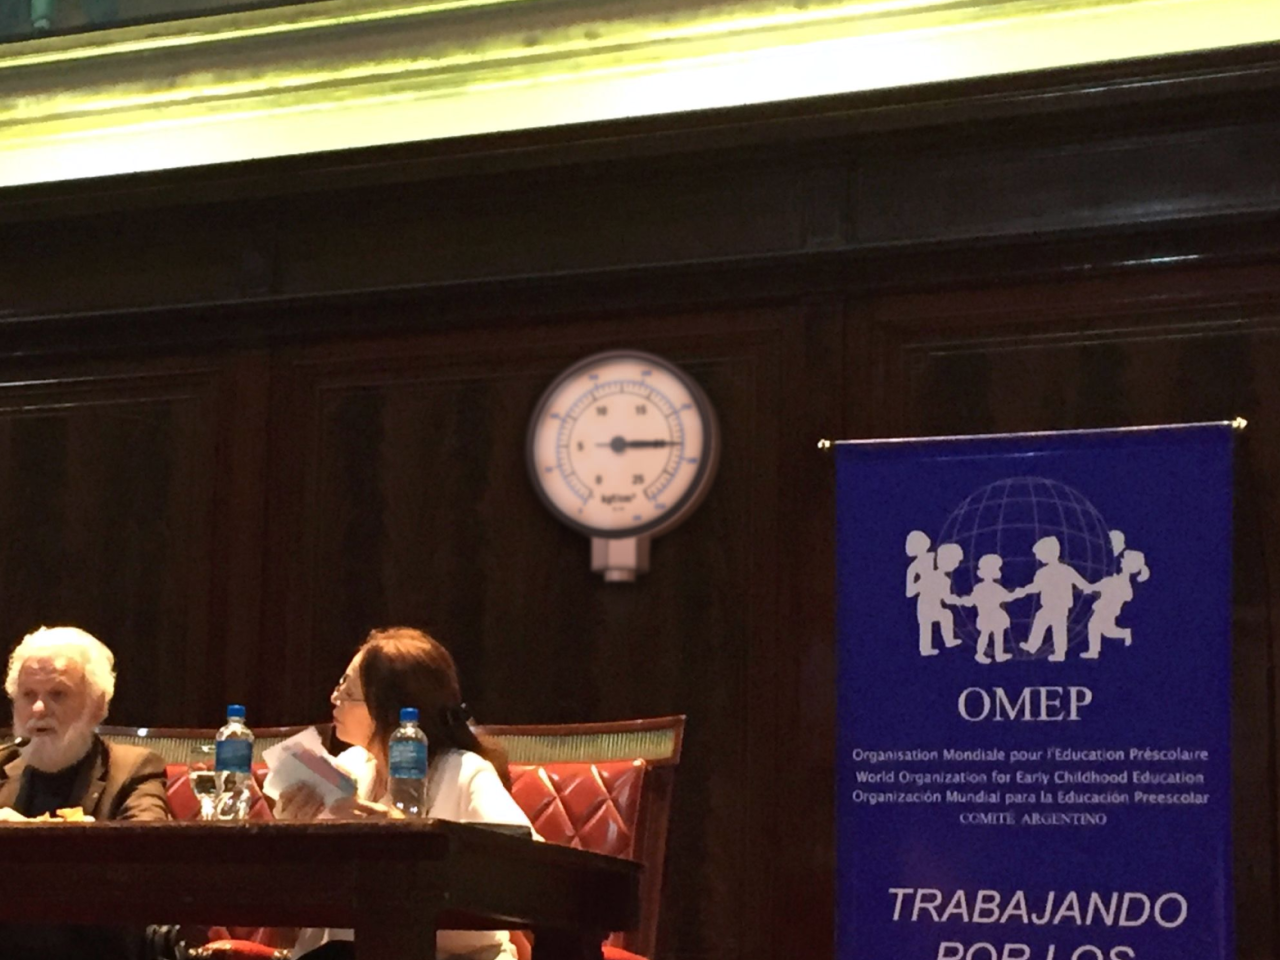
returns 20,kg/cm²
